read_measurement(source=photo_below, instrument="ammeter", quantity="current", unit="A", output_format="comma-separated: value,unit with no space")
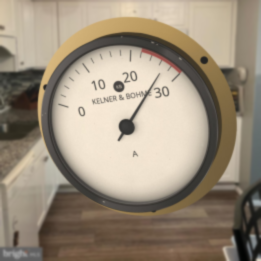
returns 27,A
